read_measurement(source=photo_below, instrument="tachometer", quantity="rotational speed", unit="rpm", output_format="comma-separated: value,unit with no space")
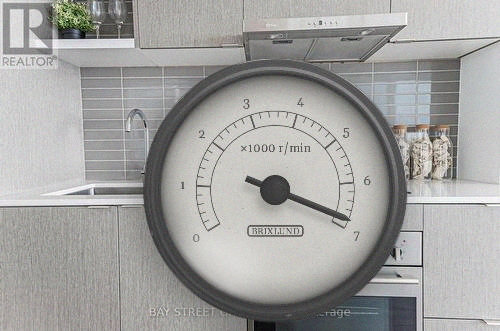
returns 6800,rpm
